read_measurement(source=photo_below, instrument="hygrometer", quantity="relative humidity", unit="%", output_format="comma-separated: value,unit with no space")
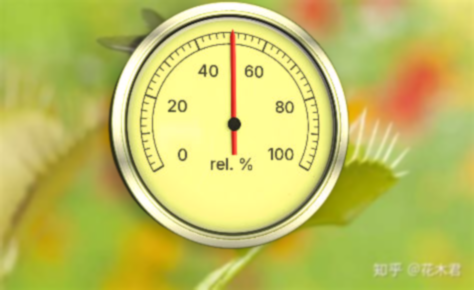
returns 50,%
